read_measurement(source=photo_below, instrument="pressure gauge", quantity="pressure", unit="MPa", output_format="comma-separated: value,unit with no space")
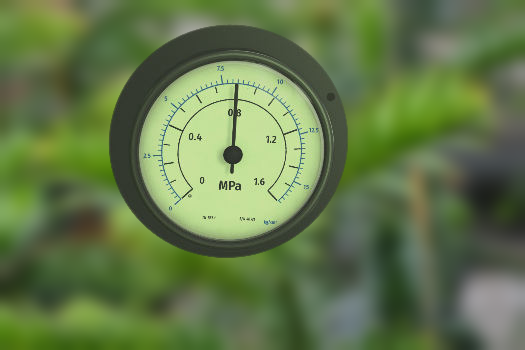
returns 0.8,MPa
